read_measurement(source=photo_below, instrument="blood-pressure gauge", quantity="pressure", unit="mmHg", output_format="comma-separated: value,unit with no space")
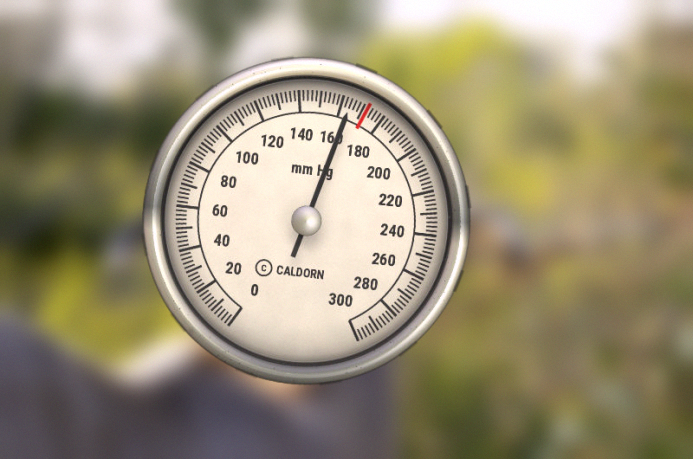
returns 164,mmHg
